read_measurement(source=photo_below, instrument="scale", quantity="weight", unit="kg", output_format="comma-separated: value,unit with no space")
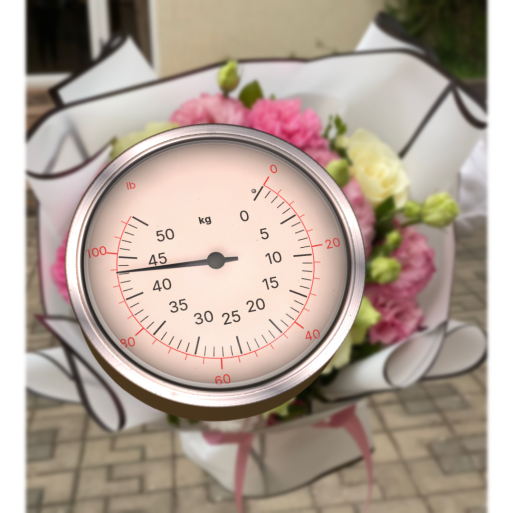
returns 43,kg
